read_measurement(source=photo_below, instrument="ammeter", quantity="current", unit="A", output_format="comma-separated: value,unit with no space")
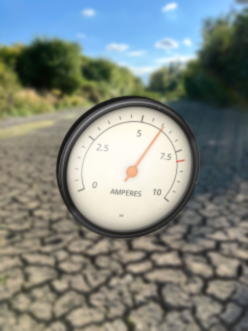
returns 6,A
